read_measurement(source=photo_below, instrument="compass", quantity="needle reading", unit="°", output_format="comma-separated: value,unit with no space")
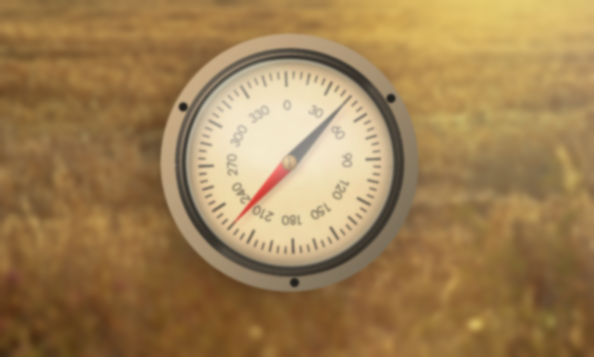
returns 225,°
